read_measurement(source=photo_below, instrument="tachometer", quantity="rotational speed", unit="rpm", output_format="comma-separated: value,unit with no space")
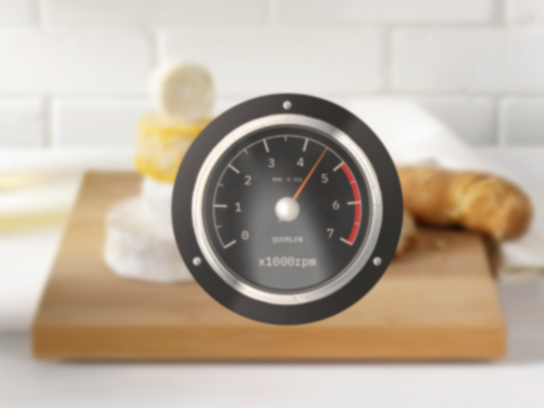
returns 4500,rpm
